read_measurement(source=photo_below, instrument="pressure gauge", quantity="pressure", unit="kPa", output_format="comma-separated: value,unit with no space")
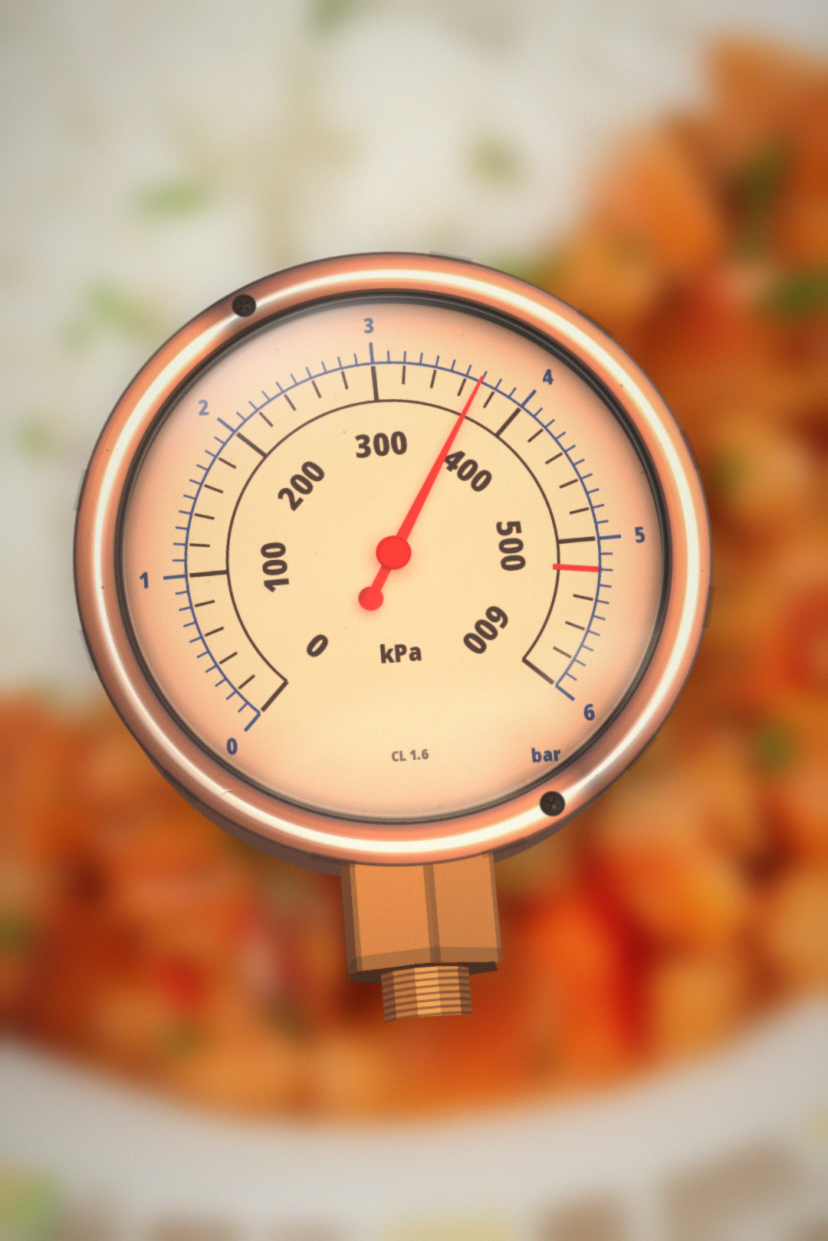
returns 370,kPa
